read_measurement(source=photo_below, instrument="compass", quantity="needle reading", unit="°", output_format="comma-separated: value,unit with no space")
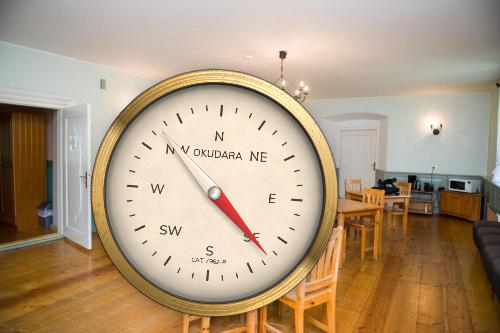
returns 135,°
